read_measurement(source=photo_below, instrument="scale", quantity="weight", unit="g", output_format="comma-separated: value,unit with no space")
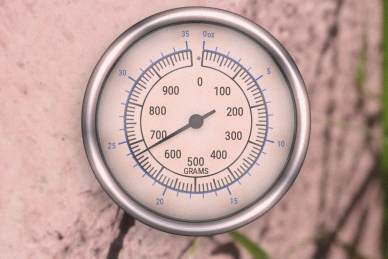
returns 670,g
